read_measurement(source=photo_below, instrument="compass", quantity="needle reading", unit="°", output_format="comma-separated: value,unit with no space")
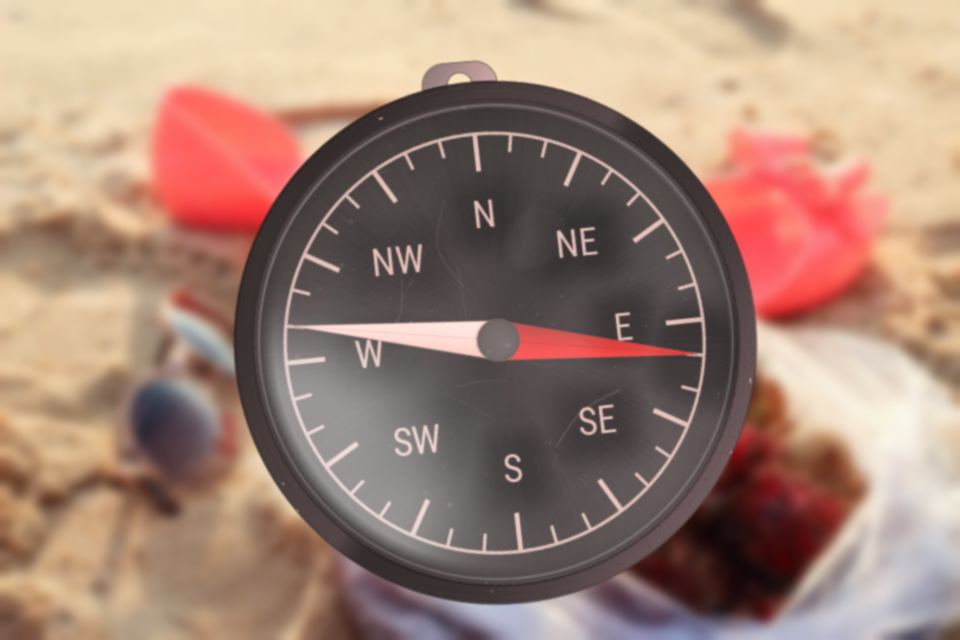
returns 100,°
